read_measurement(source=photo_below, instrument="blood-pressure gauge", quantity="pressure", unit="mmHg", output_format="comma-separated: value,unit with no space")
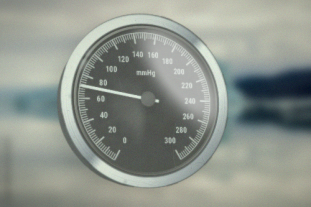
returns 70,mmHg
